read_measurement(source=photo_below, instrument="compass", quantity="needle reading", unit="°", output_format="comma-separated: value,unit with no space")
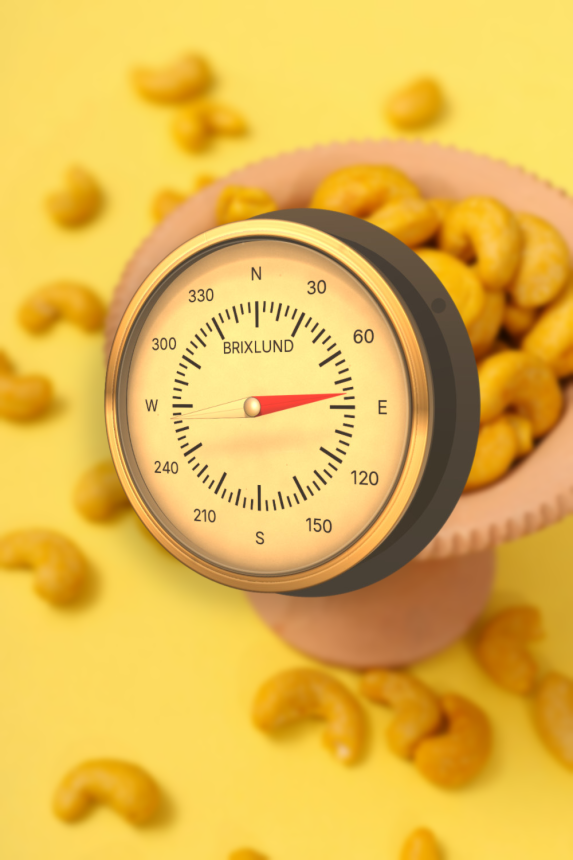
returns 82.5,°
